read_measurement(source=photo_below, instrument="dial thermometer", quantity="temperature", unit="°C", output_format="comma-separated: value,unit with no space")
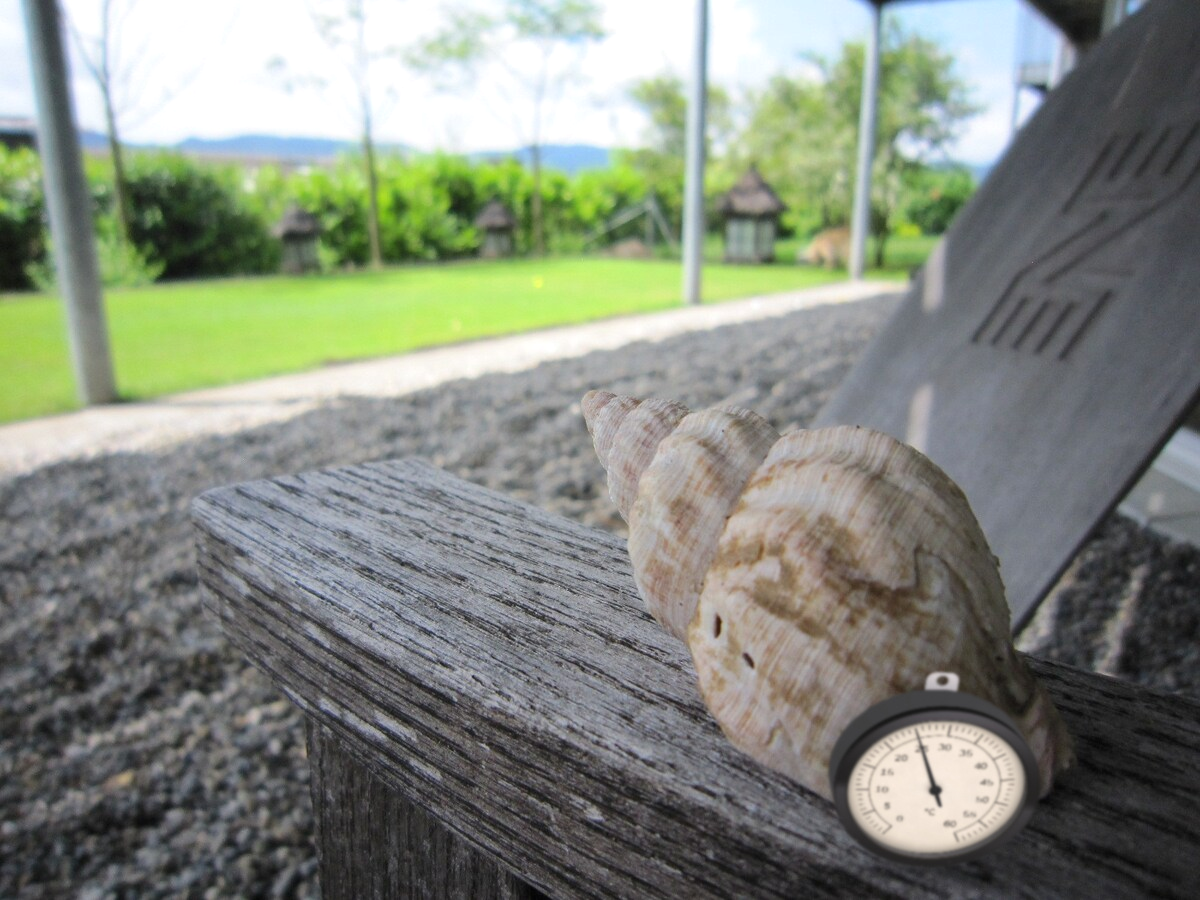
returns 25,°C
